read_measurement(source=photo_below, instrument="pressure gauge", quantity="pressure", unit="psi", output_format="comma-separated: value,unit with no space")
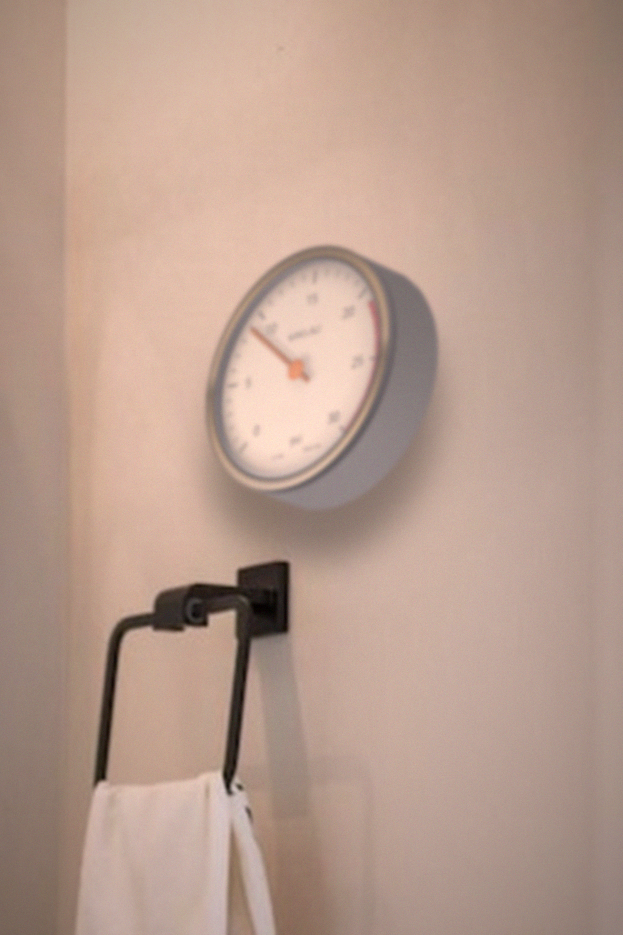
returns 9,psi
